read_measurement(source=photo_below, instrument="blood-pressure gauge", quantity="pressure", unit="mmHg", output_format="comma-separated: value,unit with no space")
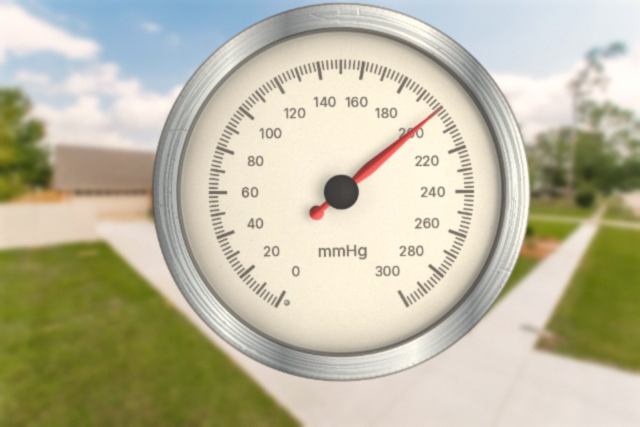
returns 200,mmHg
